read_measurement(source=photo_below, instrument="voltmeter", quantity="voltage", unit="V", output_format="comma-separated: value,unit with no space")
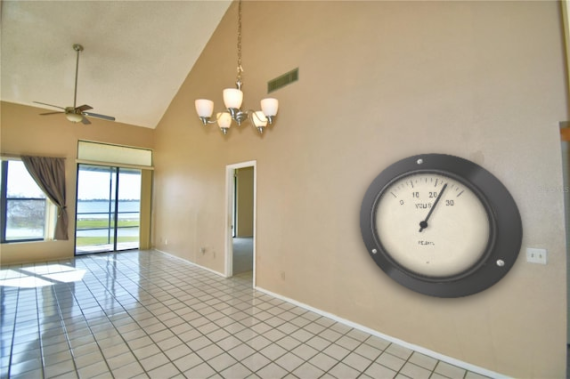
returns 24,V
